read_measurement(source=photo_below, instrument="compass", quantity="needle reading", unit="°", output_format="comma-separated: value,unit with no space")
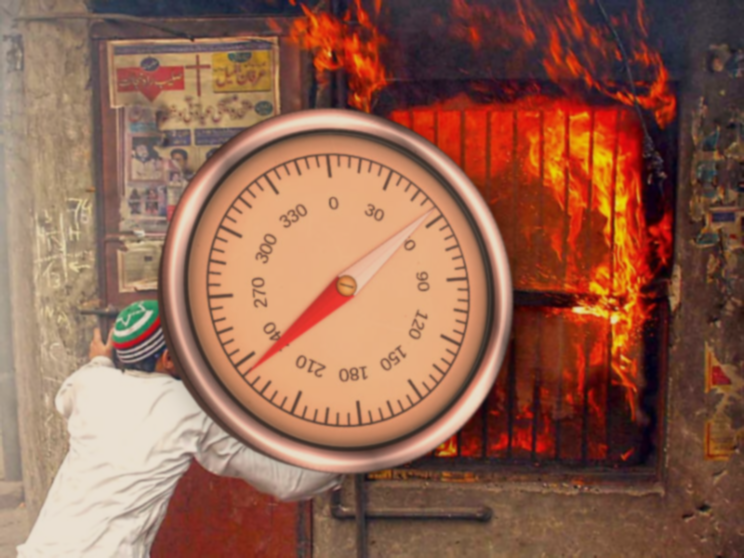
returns 235,°
